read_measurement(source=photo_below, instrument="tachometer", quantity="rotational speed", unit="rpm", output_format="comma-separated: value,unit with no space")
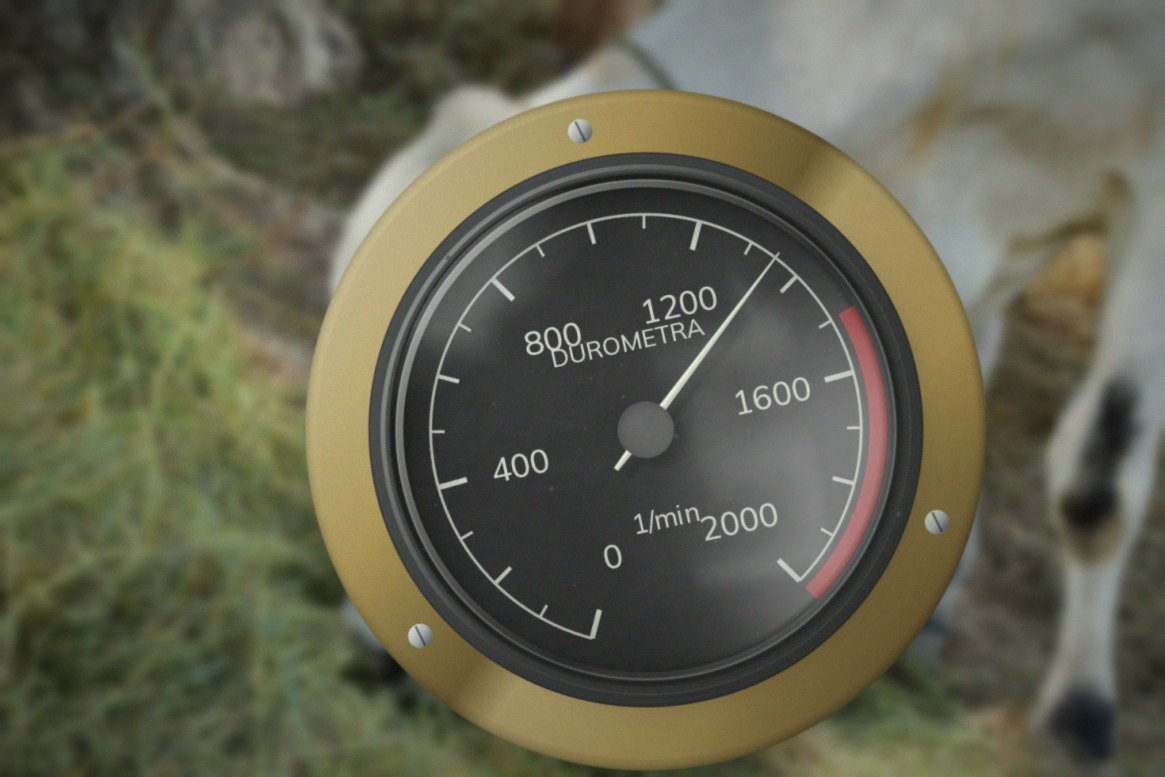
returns 1350,rpm
